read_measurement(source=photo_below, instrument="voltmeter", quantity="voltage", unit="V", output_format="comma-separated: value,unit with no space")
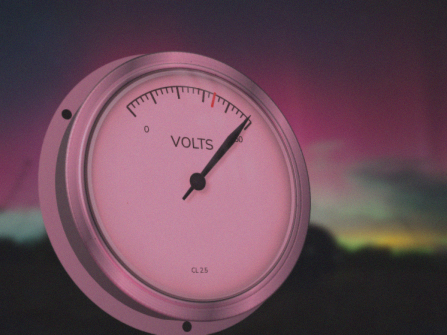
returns 240,V
